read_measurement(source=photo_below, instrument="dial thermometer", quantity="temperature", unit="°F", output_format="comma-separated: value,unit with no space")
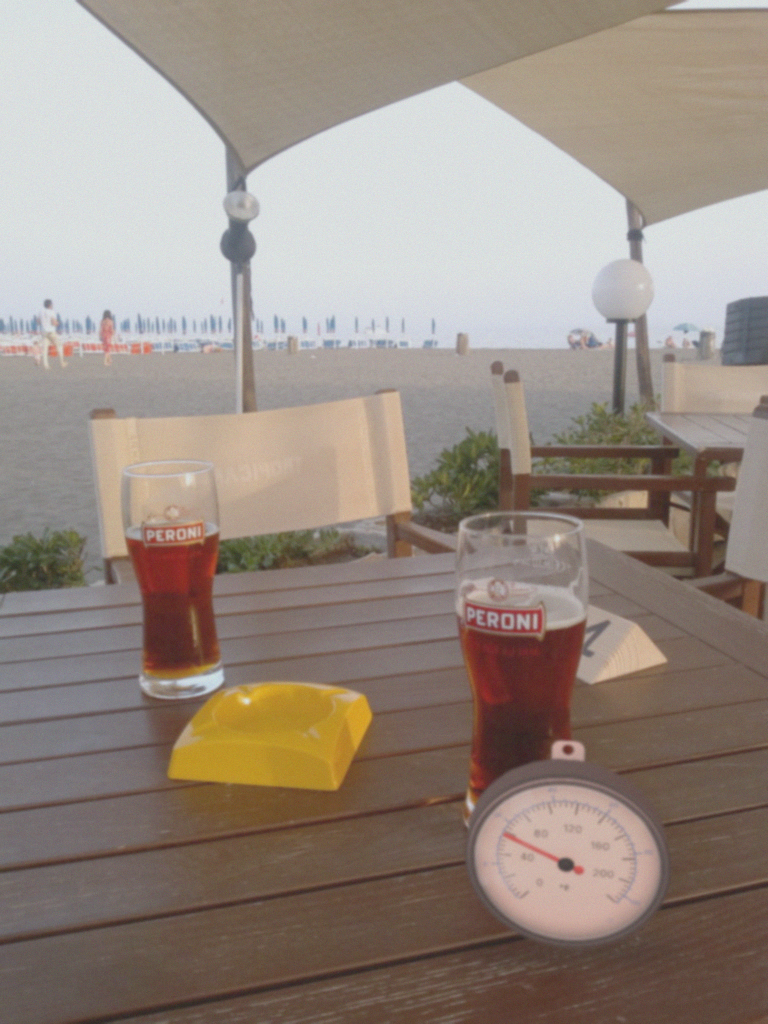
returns 60,°F
